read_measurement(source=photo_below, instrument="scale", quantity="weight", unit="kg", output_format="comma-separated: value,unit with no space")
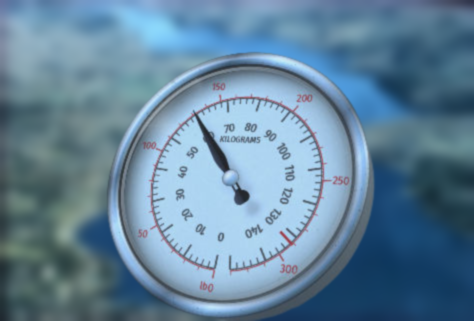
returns 60,kg
